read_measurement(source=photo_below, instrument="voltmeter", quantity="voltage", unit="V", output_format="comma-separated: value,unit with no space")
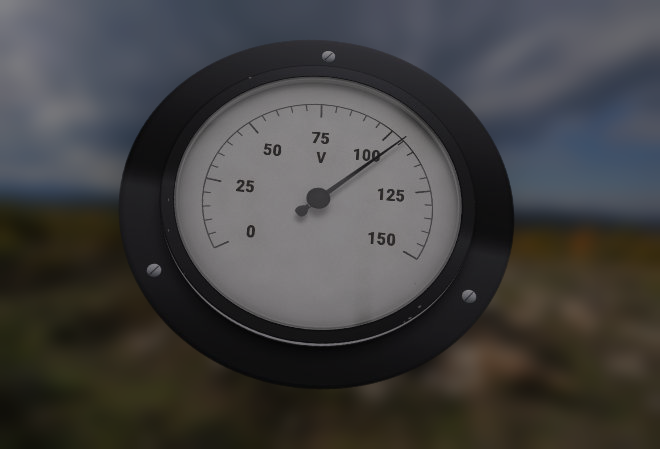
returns 105,V
